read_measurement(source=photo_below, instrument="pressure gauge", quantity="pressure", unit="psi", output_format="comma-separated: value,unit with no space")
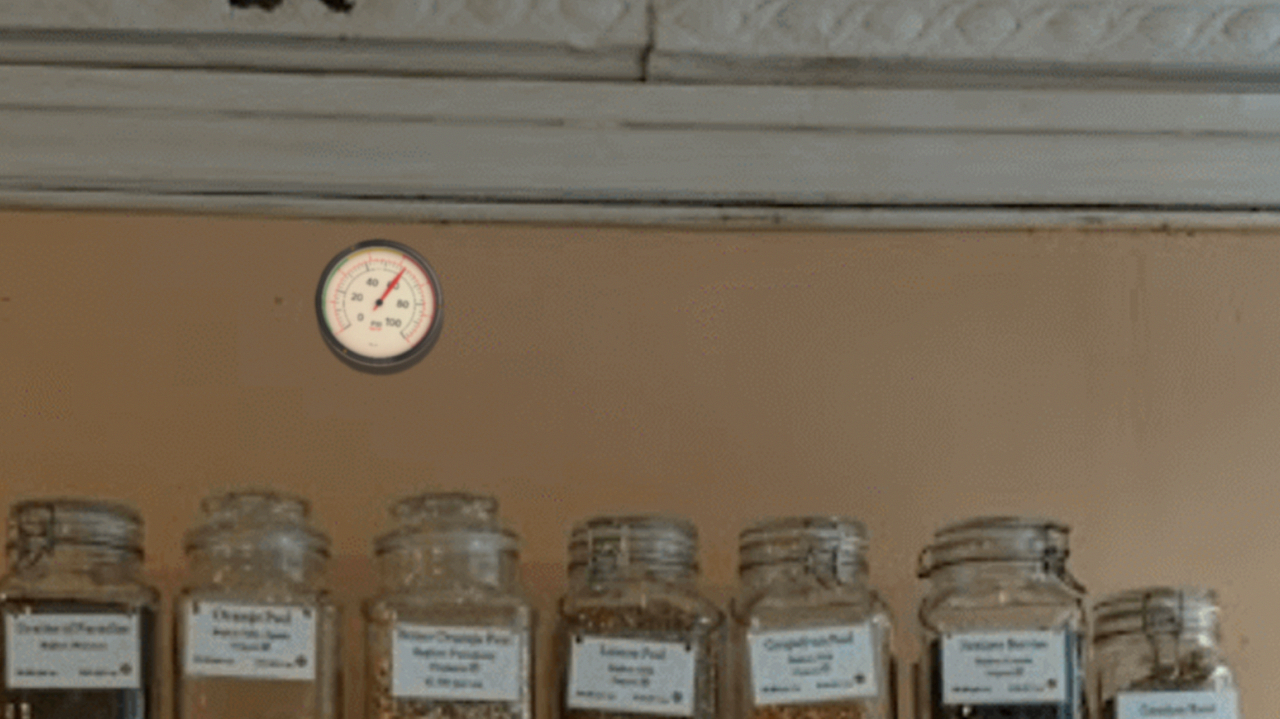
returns 60,psi
